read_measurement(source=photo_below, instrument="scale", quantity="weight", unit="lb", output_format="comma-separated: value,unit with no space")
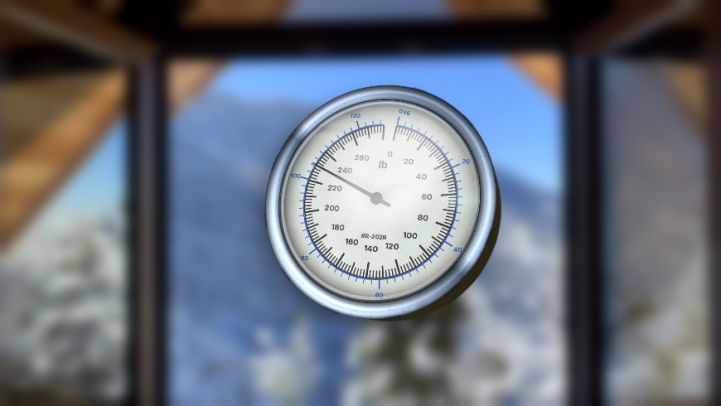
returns 230,lb
